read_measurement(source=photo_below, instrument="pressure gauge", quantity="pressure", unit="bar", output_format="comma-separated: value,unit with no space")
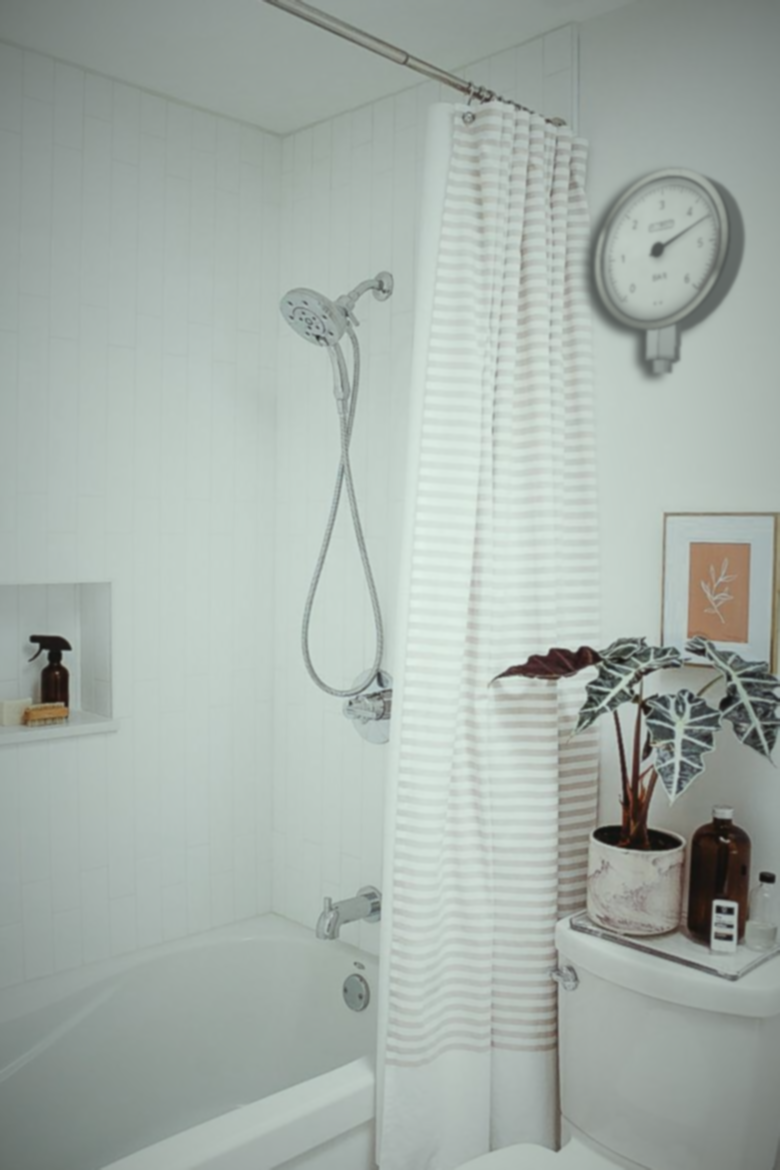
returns 4.5,bar
